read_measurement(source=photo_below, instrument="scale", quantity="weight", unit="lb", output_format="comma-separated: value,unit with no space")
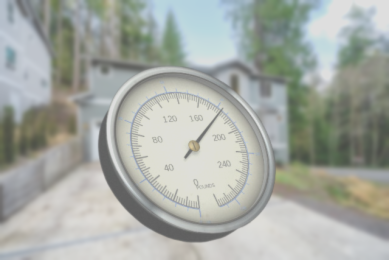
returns 180,lb
